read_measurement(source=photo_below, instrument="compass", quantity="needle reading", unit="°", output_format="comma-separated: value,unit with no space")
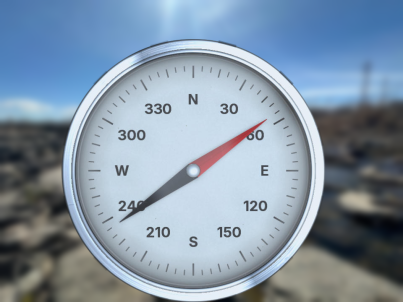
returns 55,°
